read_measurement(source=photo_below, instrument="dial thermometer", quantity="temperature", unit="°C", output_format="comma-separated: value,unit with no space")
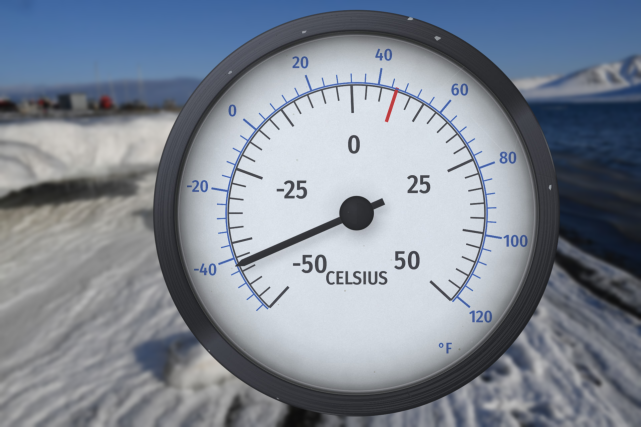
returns -41.25,°C
